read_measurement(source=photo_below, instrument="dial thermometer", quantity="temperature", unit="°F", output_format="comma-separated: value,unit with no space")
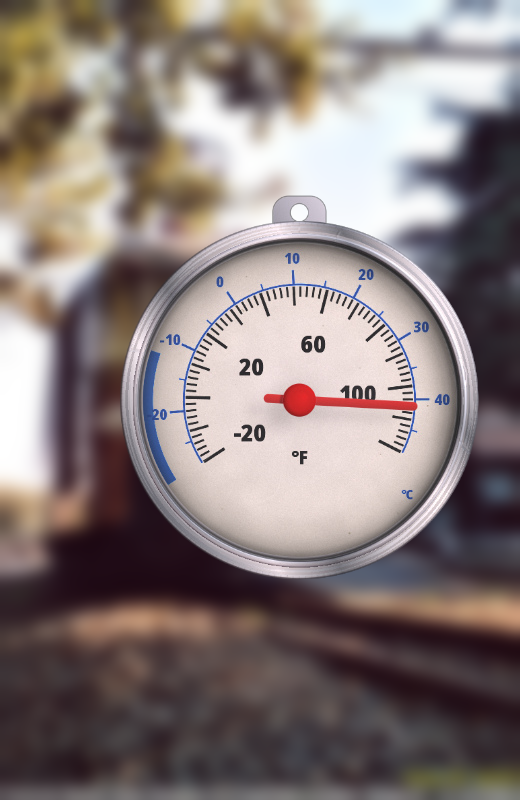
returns 106,°F
